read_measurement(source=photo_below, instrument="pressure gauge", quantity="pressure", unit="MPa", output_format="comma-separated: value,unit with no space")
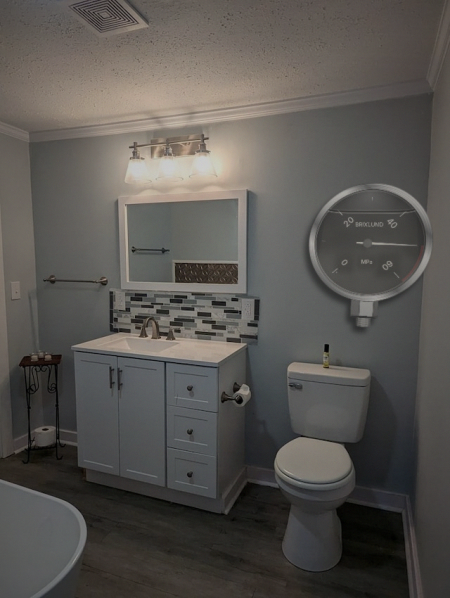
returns 50,MPa
